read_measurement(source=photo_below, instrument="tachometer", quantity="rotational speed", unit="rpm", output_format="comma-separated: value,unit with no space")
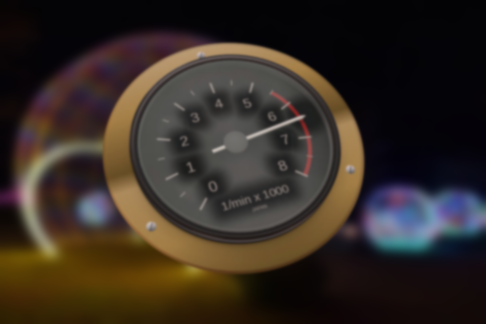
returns 6500,rpm
